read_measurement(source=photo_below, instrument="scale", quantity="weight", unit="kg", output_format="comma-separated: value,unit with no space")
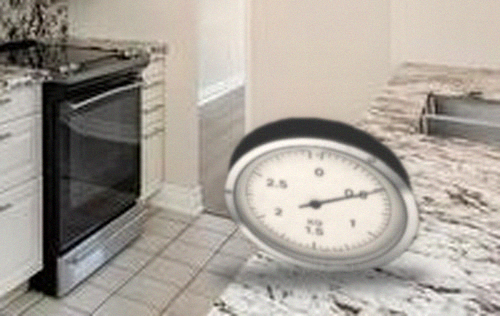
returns 0.5,kg
